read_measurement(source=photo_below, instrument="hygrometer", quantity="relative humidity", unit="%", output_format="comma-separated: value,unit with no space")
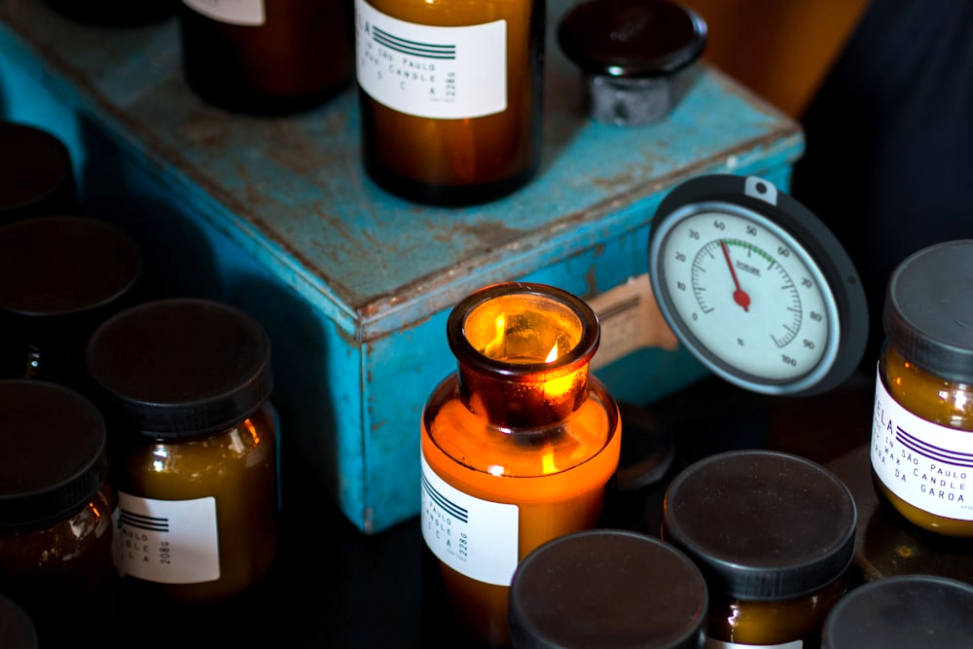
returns 40,%
